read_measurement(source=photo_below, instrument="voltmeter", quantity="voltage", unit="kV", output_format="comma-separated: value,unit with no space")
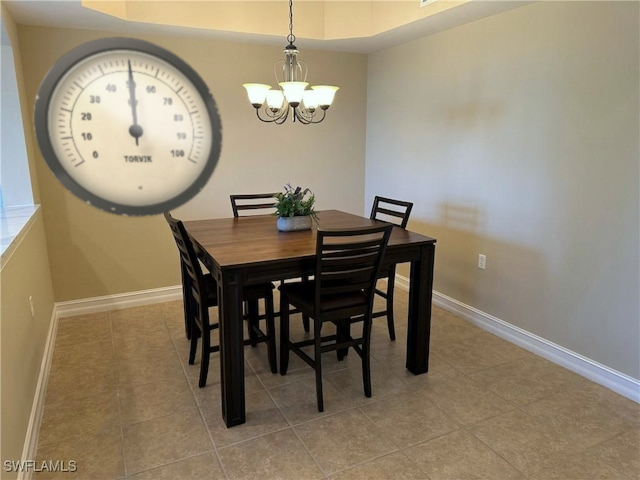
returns 50,kV
